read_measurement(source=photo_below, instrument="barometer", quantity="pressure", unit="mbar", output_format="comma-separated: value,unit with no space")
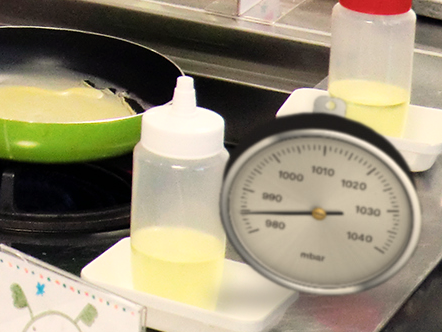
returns 985,mbar
